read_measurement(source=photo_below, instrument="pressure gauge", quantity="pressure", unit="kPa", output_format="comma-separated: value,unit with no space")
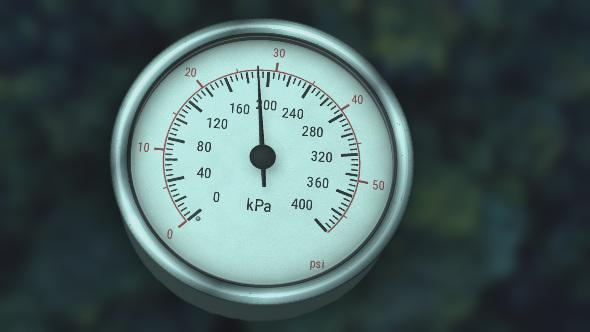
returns 190,kPa
